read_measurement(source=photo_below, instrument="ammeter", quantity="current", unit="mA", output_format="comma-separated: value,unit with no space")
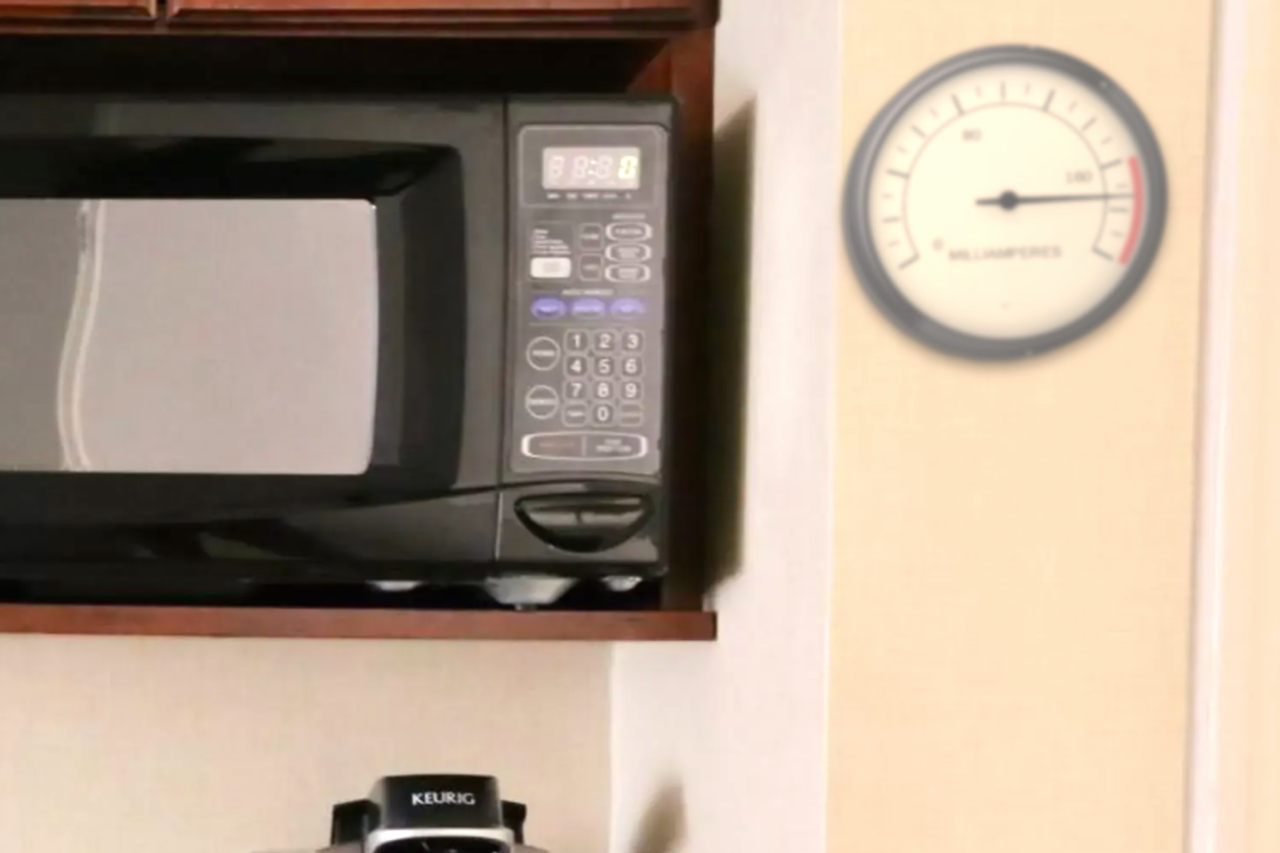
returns 175,mA
